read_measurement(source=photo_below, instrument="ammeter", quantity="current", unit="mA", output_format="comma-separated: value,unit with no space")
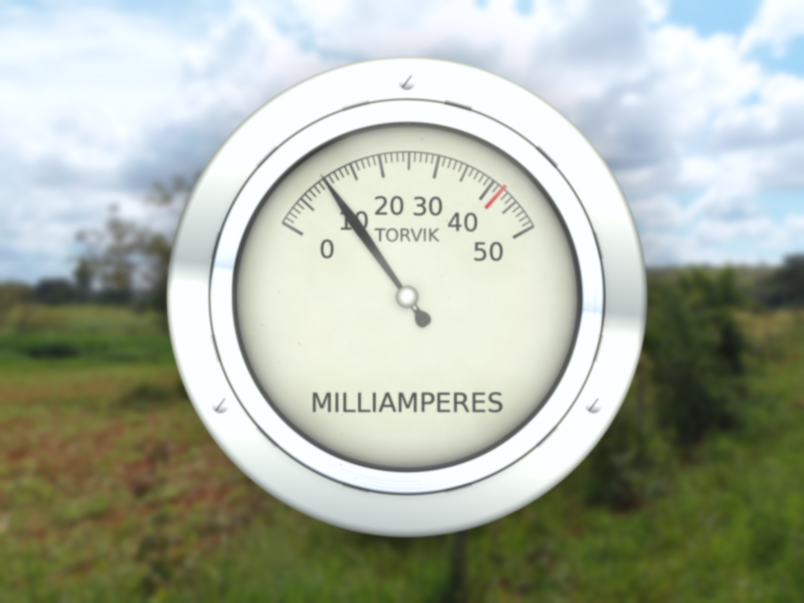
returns 10,mA
